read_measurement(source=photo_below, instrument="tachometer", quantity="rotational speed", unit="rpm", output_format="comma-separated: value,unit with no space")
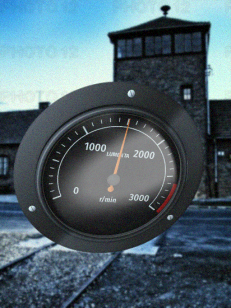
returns 1500,rpm
